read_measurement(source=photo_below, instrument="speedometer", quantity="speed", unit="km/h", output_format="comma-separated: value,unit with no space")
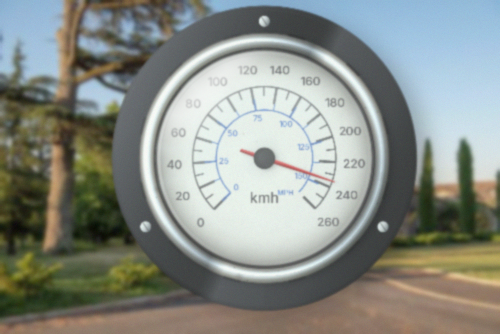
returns 235,km/h
